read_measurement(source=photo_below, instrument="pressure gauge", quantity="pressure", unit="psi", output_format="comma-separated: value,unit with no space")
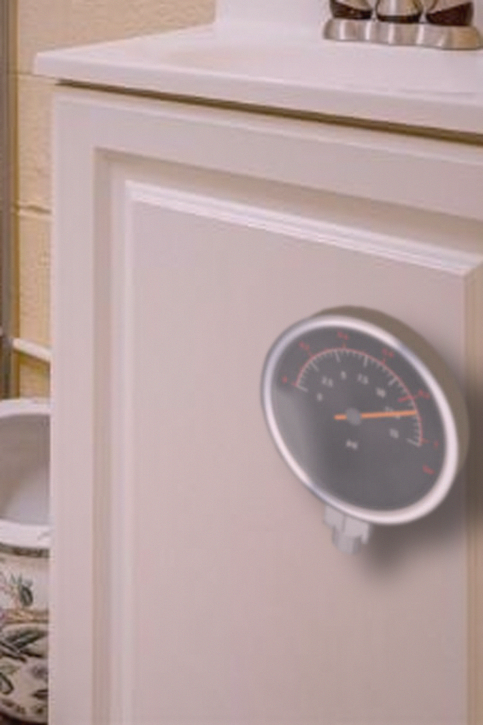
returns 12.5,psi
